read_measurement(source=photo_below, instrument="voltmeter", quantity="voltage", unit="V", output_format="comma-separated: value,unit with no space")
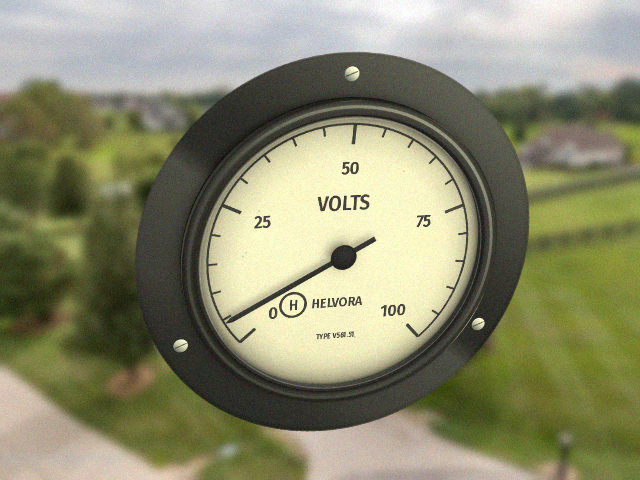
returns 5,V
